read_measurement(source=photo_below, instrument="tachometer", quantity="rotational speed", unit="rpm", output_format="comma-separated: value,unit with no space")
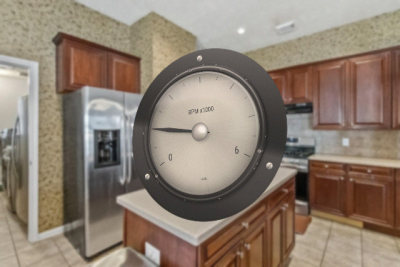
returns 1000,rpm
